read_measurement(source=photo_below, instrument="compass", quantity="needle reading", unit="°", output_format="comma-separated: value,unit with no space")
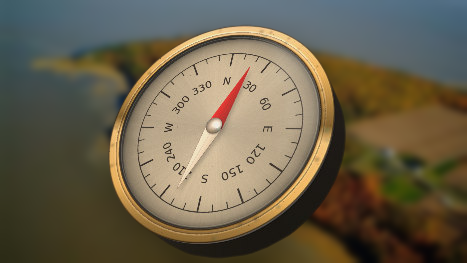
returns 20,°
